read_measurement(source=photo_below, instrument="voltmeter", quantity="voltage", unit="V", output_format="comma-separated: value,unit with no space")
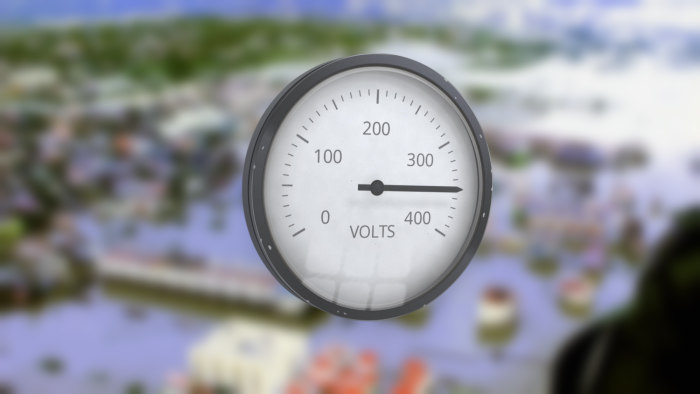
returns 350,V
